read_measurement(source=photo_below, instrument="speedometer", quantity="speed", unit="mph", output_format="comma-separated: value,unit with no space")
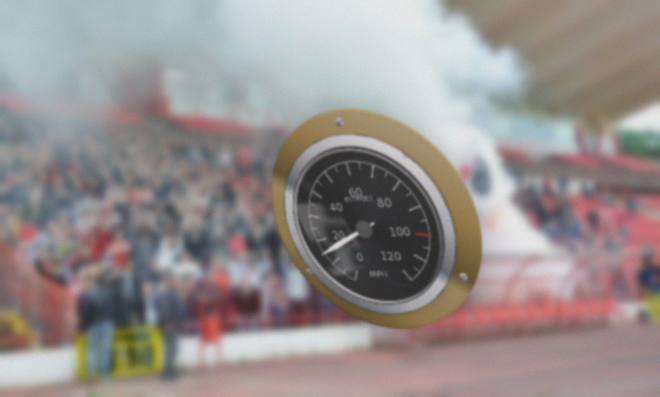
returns 15,mph
